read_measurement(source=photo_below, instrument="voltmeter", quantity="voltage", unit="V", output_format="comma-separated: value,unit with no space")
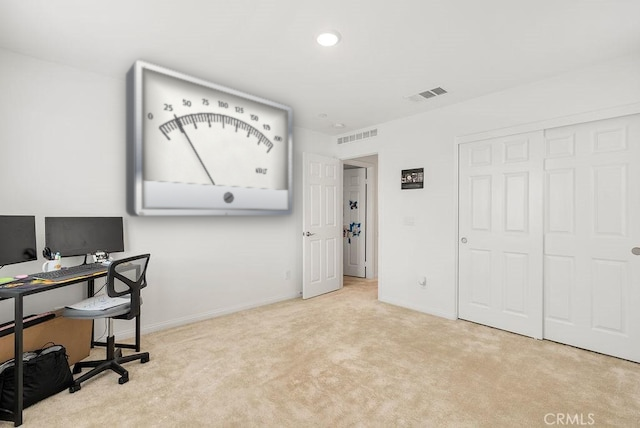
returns 25,V
